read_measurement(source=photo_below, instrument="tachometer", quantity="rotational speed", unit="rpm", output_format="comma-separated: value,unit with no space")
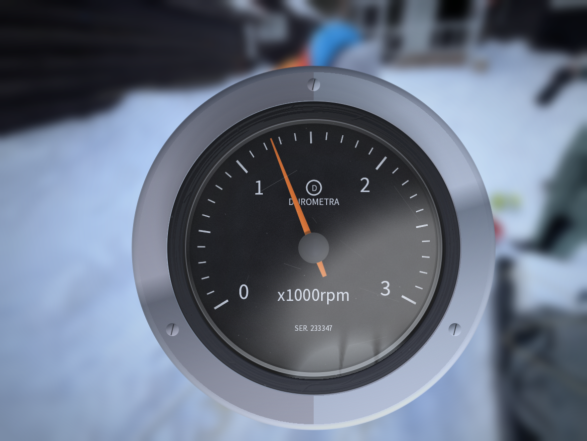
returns 1250,rpm
